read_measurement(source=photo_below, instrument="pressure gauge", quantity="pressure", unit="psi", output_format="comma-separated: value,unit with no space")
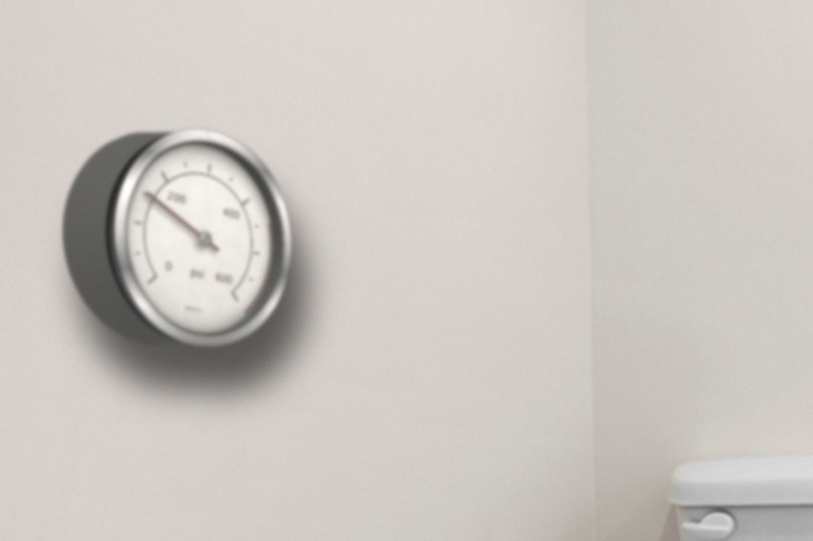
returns 150,psi
